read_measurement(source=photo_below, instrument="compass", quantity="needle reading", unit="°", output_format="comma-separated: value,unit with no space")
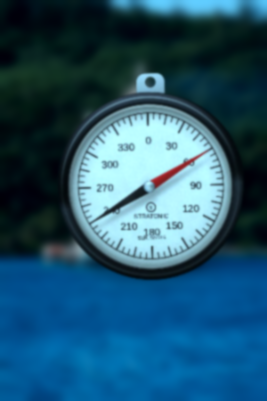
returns 60,°
